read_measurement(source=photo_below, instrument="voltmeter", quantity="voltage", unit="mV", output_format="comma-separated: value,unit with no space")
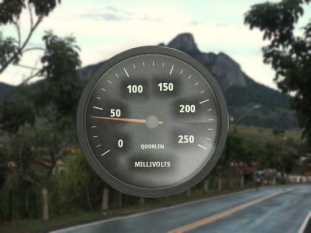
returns 40,mV
